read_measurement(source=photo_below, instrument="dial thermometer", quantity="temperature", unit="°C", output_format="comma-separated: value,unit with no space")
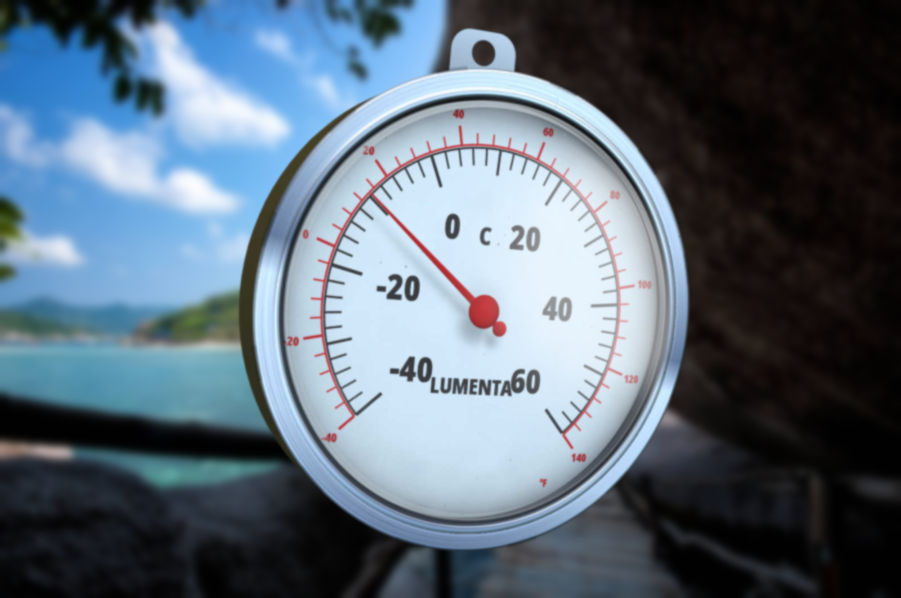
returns -10,°C
